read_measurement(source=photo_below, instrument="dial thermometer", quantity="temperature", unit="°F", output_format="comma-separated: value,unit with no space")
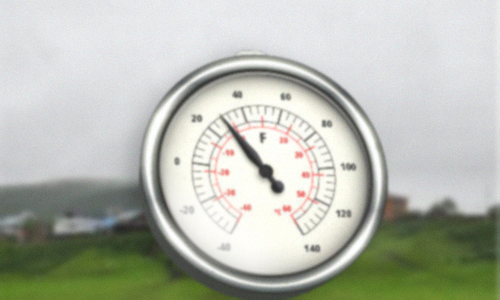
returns 28,°F
